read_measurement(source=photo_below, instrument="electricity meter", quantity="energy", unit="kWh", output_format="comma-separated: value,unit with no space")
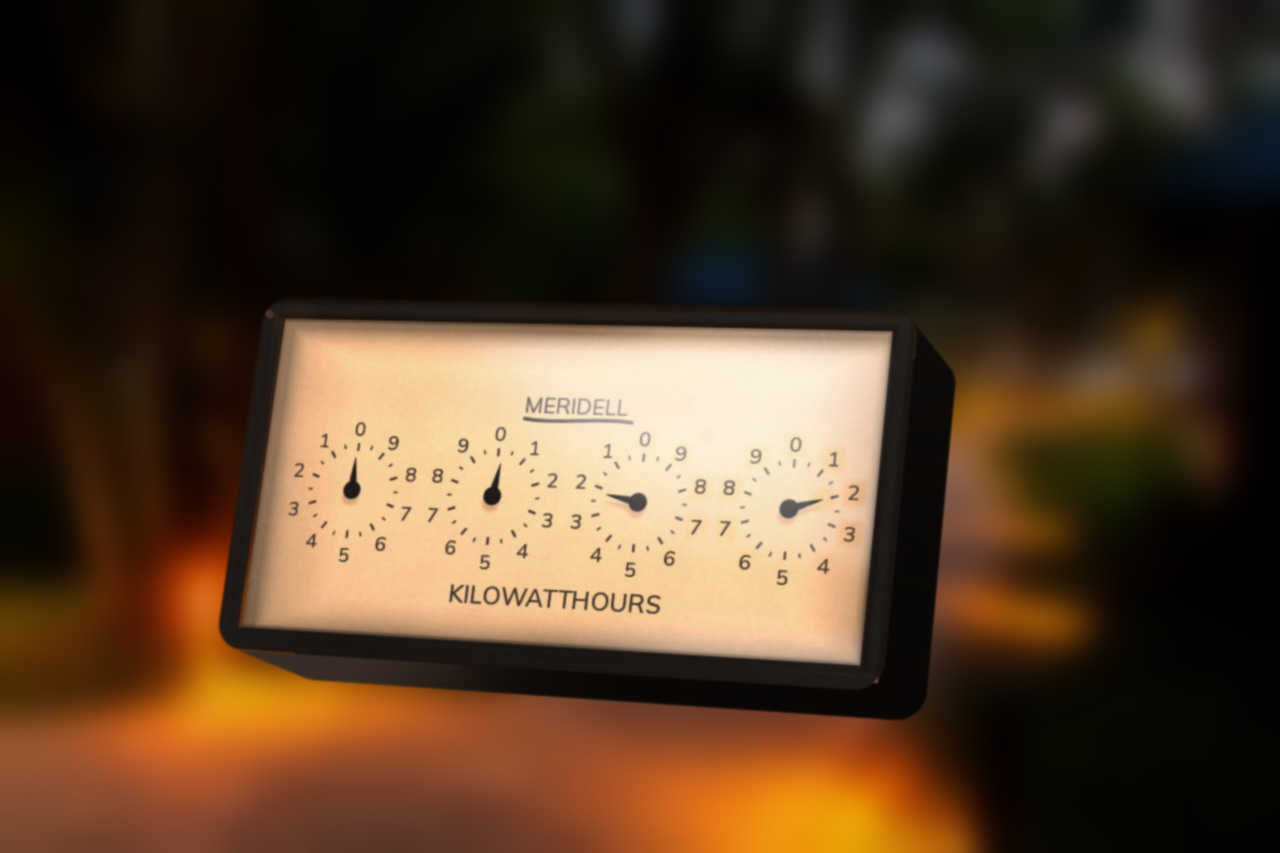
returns 22,kWh
